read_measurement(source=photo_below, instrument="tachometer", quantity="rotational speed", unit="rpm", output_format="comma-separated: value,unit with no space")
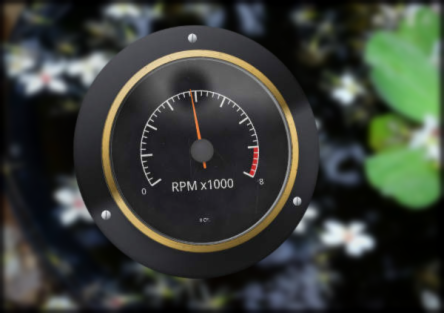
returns 3800,rpm
